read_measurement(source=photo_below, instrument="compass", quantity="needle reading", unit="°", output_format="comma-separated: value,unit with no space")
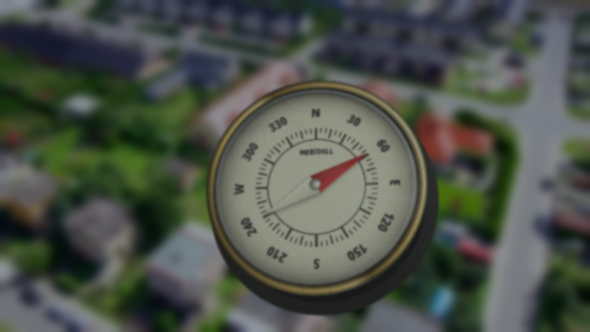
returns 60,°
